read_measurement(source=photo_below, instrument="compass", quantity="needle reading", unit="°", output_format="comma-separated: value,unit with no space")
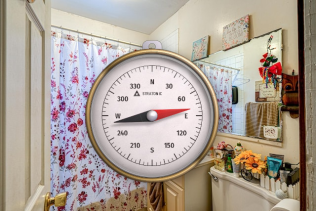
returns 80,°
